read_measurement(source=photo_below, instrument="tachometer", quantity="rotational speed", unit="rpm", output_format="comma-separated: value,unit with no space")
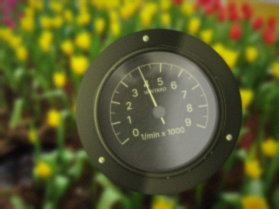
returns 4000,rpm
